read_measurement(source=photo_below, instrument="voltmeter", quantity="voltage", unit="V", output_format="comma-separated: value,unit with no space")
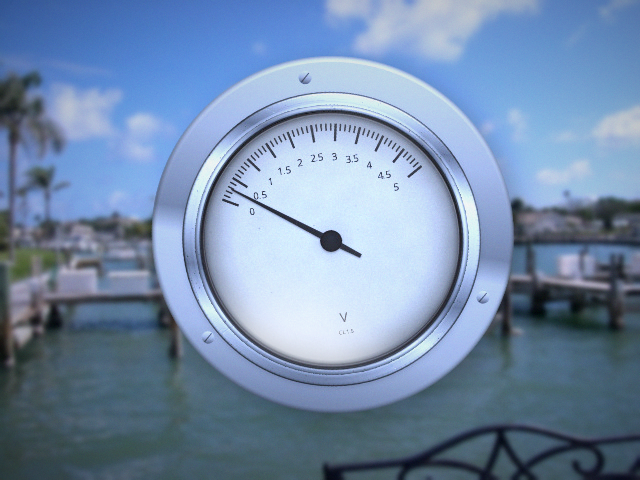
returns 0.3,V
